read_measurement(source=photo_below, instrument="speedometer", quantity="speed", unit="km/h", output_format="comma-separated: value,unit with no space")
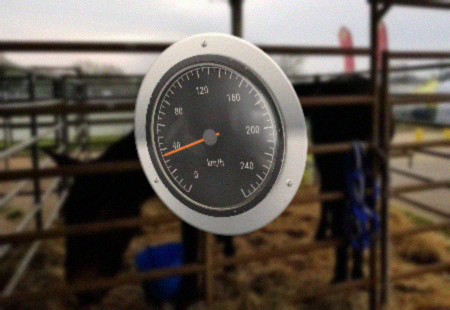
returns 35,km/h
